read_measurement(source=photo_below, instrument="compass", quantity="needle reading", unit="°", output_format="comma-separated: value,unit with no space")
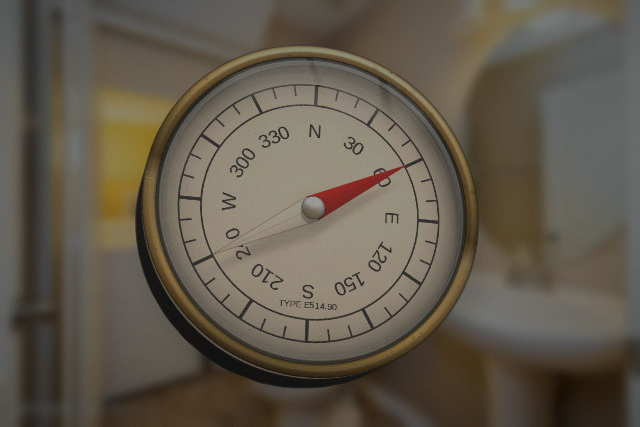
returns 60,°
